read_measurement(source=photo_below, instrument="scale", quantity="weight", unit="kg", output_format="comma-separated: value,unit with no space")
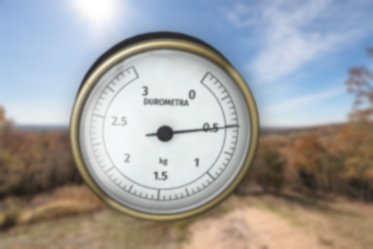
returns 0.5,kg
